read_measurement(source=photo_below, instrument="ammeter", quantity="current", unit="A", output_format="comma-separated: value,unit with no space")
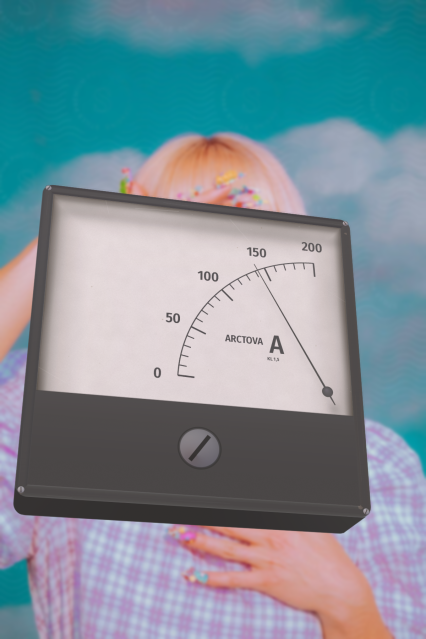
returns 140,A
